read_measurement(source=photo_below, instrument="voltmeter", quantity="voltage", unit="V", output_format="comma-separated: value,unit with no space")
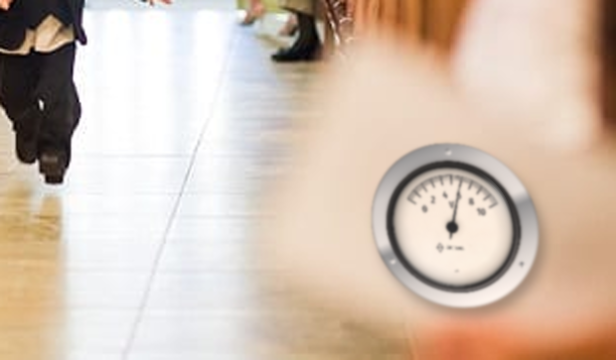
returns 6,V
